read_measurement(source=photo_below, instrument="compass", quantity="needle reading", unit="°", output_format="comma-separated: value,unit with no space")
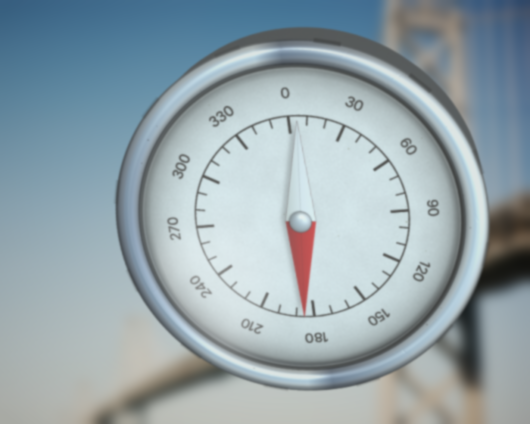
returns 185,°
